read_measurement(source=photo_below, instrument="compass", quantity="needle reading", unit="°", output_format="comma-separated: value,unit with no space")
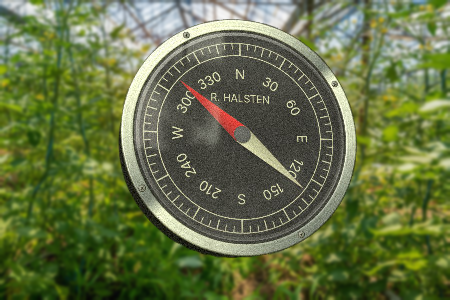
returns 310,°
